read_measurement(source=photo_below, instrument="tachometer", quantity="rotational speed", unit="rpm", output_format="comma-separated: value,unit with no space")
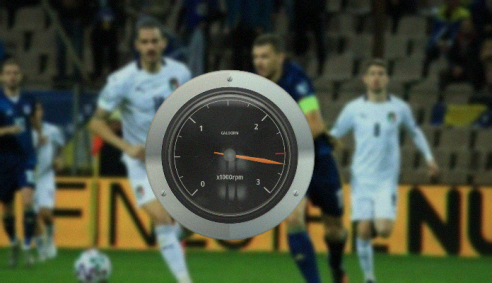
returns 2625,rpm
